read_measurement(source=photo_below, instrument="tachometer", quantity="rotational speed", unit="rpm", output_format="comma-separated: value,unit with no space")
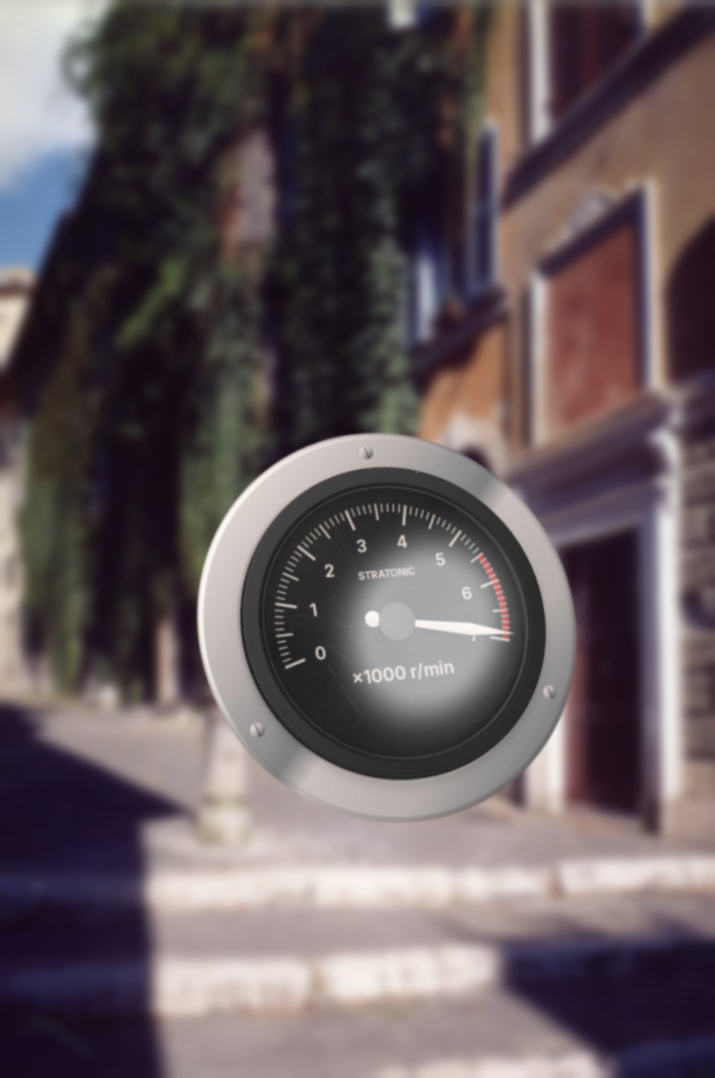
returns 6900,rpm
